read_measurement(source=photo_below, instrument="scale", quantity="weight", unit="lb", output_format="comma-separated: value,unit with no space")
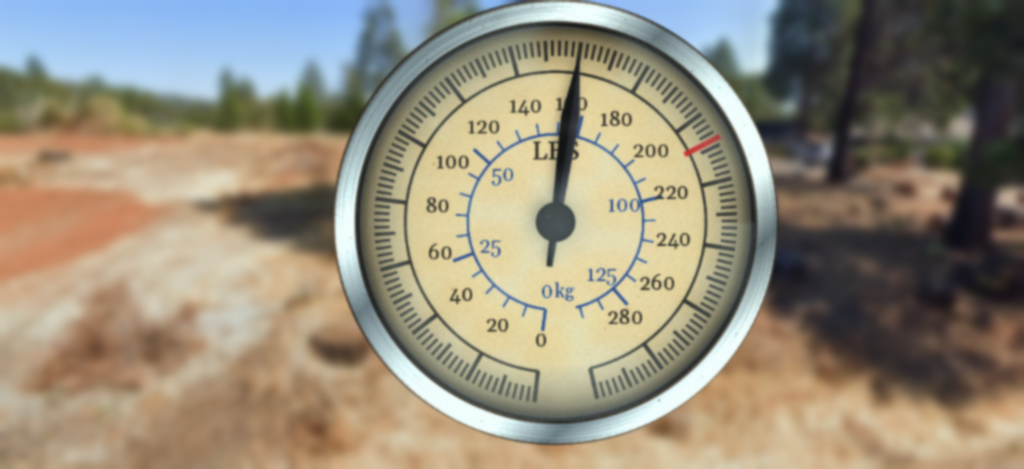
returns 160,lb
